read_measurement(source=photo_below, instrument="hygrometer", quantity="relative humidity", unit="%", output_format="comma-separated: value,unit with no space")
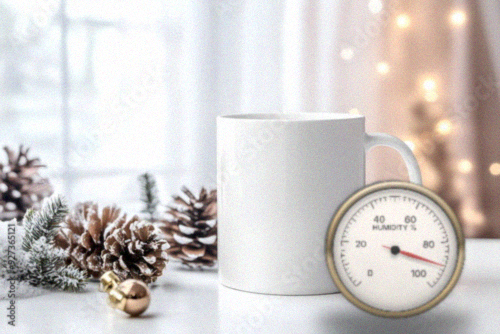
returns 90,%
